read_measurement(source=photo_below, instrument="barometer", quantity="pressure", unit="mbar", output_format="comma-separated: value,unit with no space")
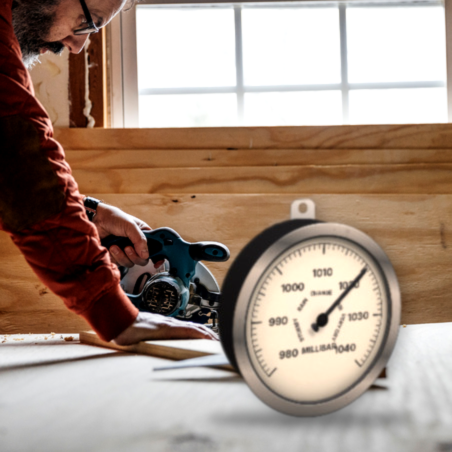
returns 1020,mbar
